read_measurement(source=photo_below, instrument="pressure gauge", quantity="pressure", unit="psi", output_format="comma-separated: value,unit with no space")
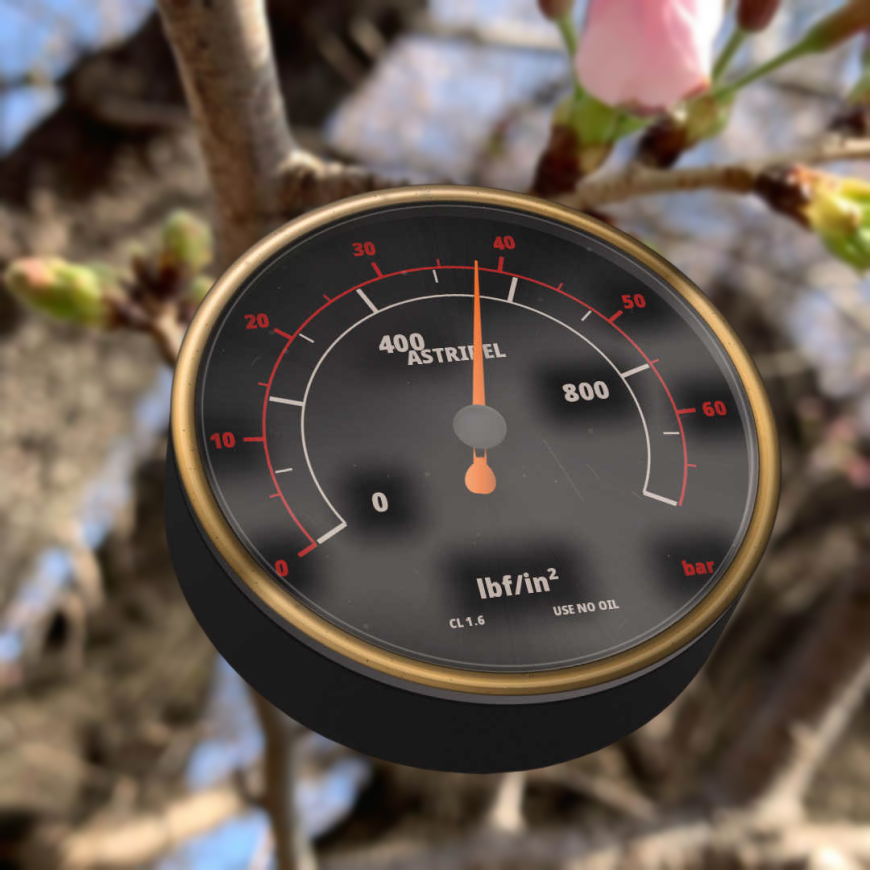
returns 550,psi
